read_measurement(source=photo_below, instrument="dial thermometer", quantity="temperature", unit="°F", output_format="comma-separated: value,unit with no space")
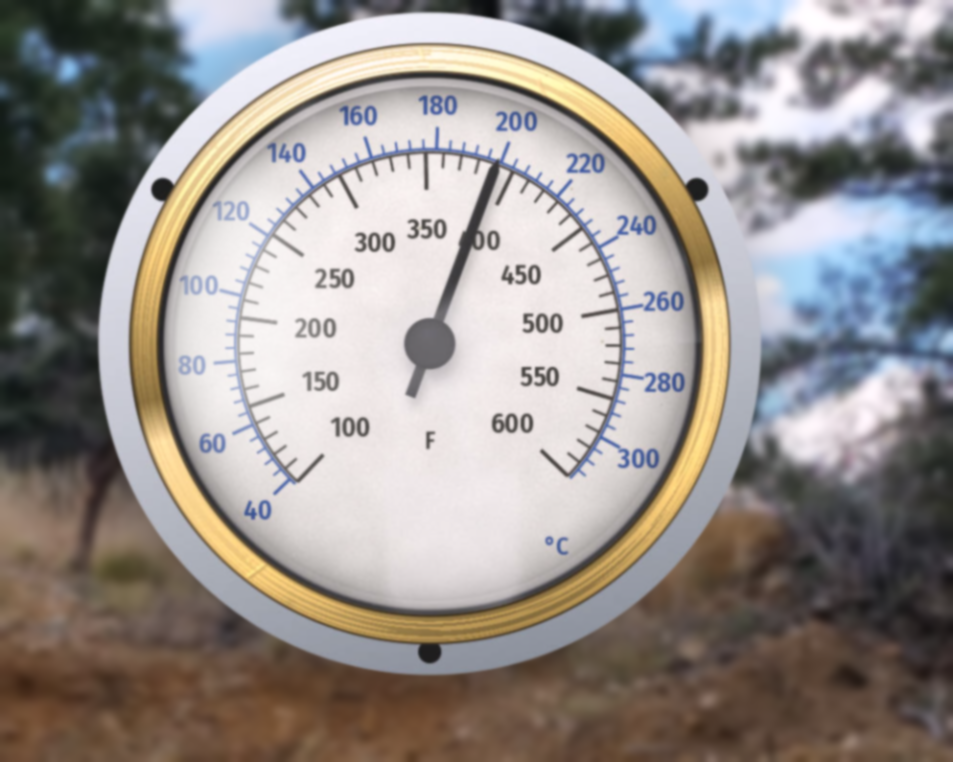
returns 390,°F
